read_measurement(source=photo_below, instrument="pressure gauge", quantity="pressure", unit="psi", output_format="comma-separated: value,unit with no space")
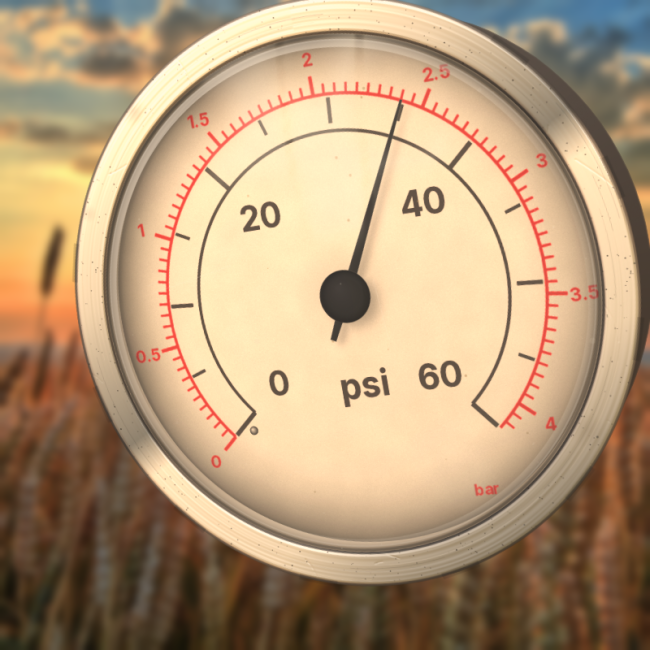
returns 35,psi
